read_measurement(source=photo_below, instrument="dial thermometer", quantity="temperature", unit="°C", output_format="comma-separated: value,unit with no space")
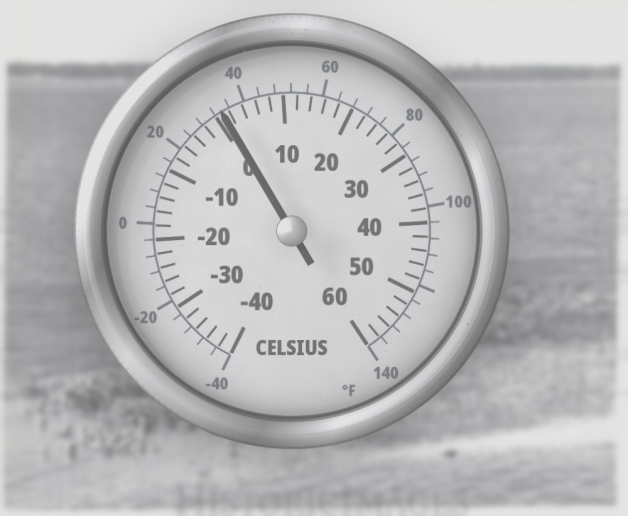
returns 1,°C
